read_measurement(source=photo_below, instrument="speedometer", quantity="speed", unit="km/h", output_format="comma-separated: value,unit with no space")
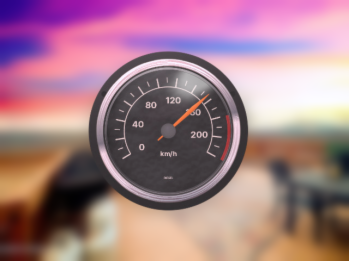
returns 155,km/h
